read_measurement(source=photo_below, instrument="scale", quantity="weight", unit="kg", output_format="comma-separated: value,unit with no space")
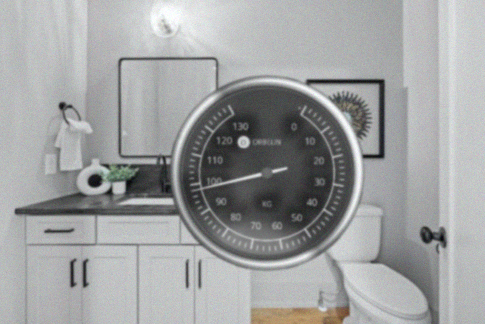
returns 98,kg
